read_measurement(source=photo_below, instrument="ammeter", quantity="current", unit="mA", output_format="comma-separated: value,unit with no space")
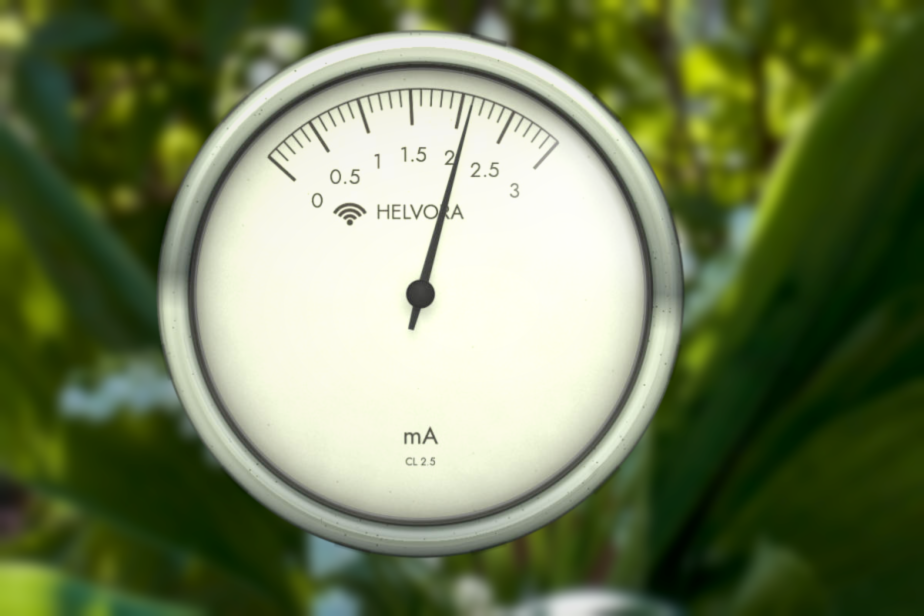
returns 2.1,mA
